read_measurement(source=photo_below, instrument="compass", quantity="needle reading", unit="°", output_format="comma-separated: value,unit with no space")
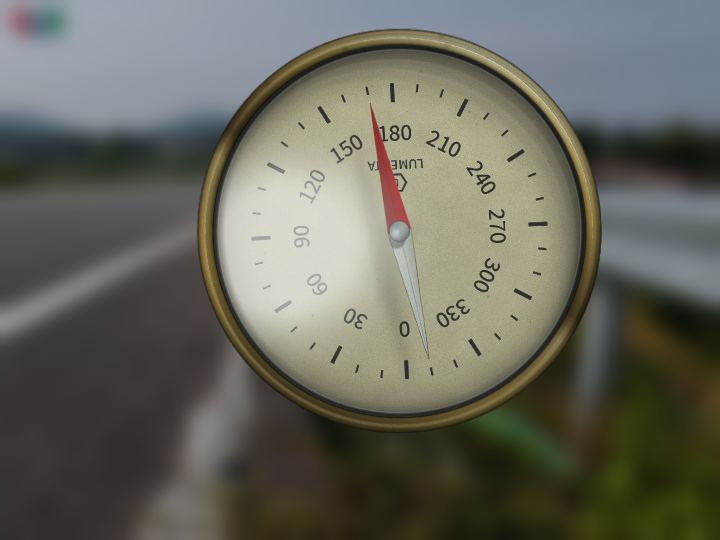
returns 170,°
